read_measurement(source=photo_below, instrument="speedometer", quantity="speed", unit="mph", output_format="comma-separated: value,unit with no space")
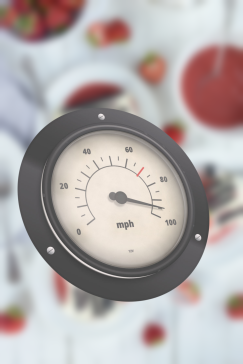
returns 95,mph
